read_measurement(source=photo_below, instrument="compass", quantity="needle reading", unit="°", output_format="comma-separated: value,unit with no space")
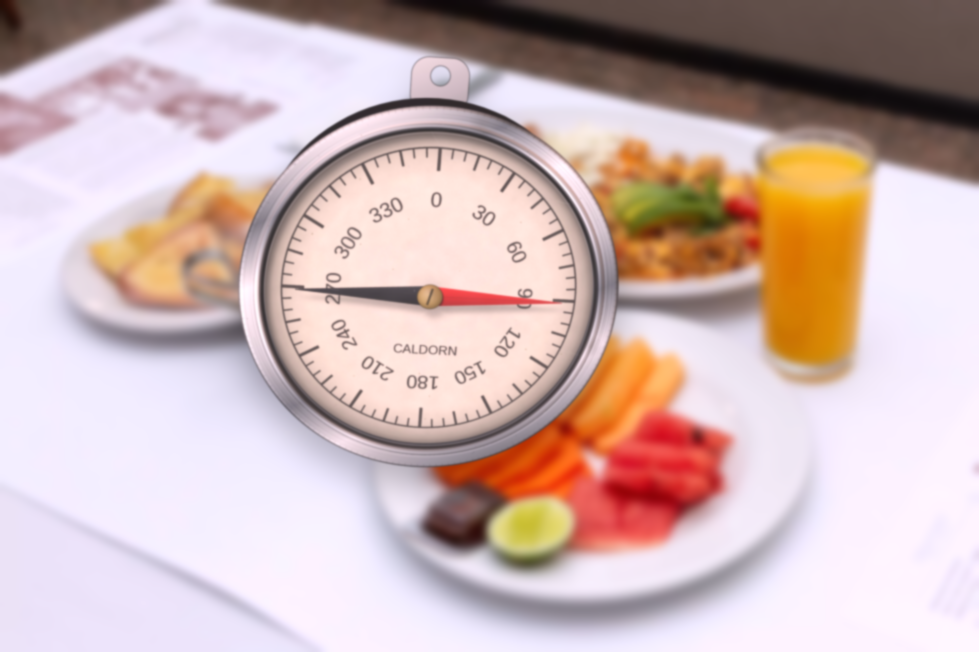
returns 90,°
